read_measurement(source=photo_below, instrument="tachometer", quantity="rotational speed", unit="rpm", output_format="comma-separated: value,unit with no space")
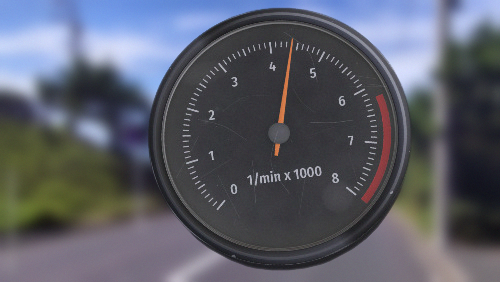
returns 4400,rpm
